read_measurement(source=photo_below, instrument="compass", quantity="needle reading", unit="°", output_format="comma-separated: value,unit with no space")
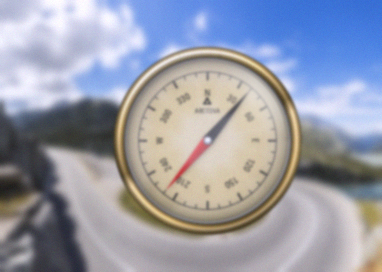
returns 220,°
